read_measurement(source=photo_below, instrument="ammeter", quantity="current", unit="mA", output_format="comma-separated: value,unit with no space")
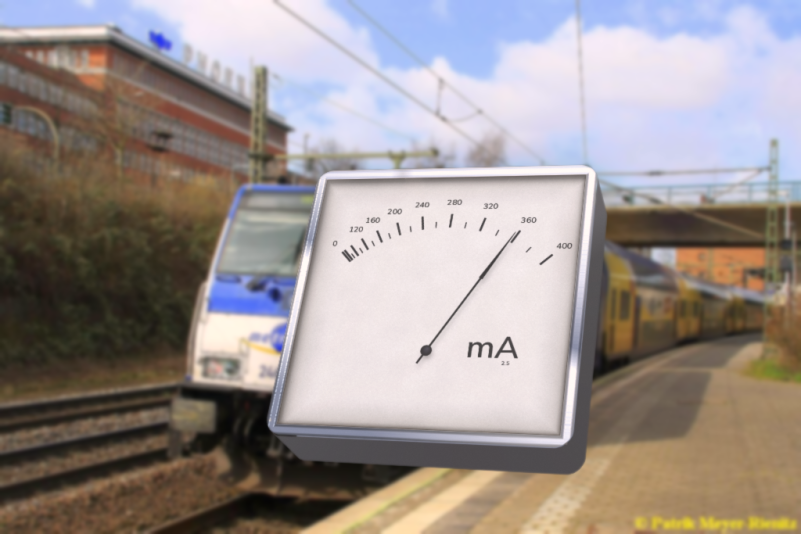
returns 360,mA
